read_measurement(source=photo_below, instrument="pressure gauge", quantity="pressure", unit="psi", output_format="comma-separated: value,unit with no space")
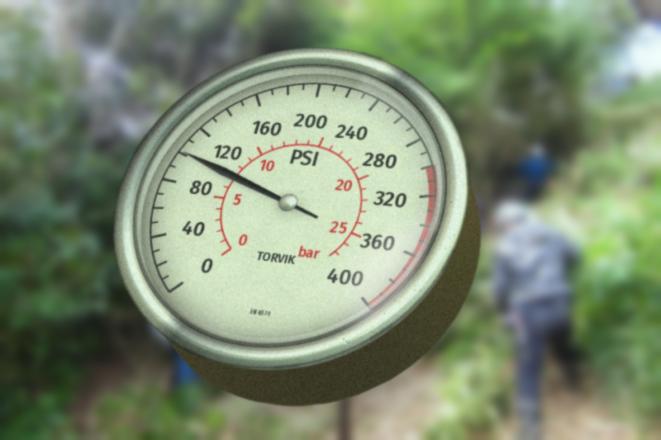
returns 100,psi
